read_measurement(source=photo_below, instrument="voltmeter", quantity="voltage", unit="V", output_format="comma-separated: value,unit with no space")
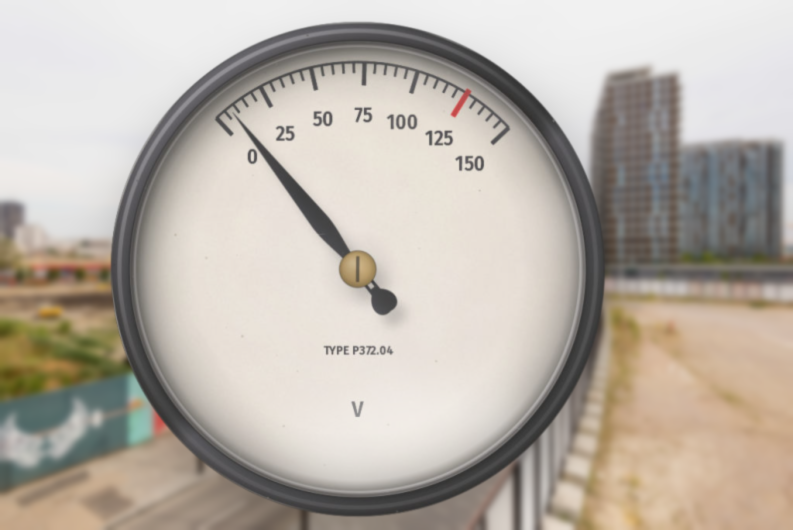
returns 7.5,V
